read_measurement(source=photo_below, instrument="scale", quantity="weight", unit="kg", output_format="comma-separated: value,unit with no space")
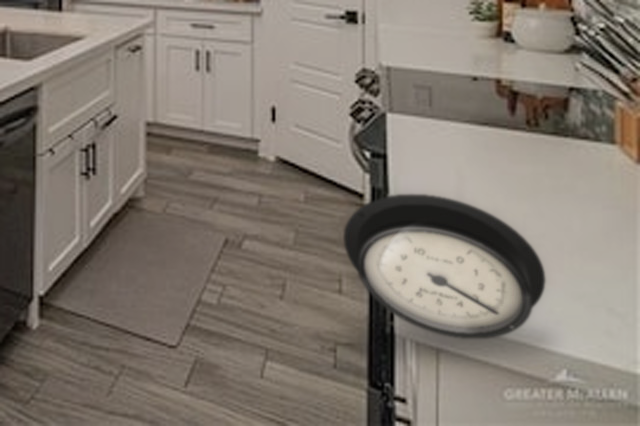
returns 3,kg
